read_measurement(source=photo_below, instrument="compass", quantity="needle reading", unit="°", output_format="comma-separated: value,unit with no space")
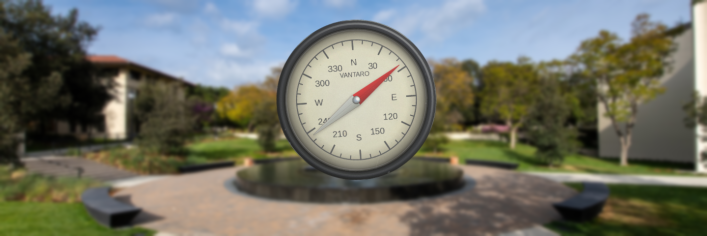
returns 55,°
